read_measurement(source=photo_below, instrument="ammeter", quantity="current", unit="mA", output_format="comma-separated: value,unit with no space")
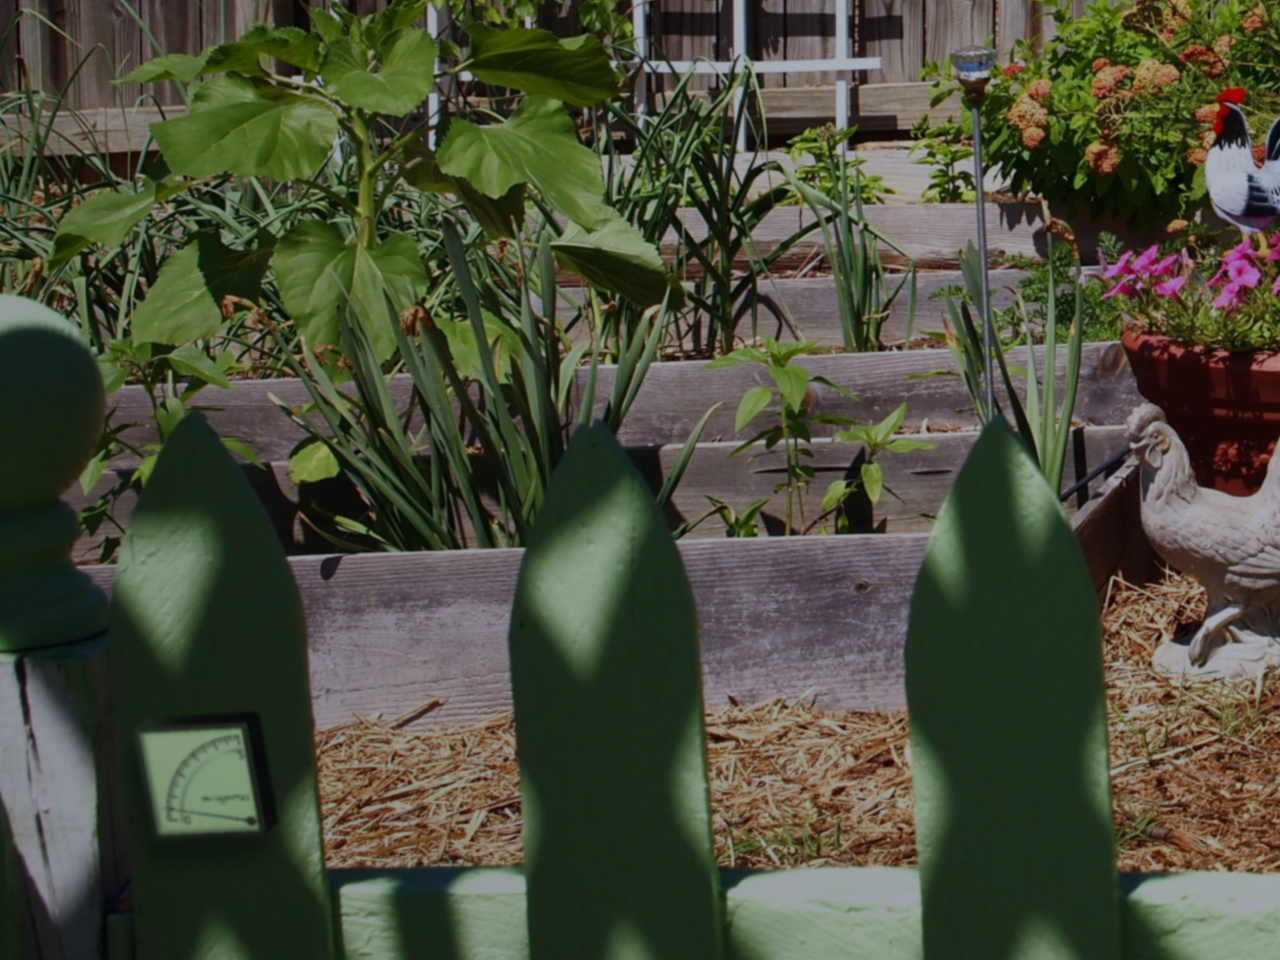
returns 0.5,mA
